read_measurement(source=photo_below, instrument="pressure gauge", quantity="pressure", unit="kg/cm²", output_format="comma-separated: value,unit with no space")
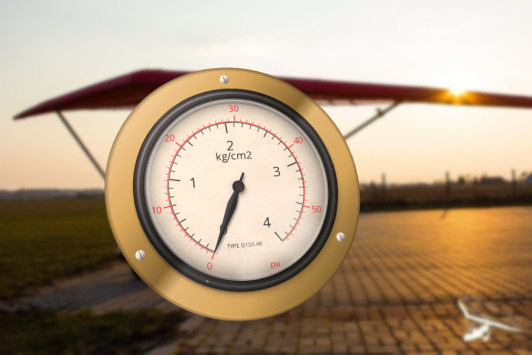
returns 0,kg/cm²
